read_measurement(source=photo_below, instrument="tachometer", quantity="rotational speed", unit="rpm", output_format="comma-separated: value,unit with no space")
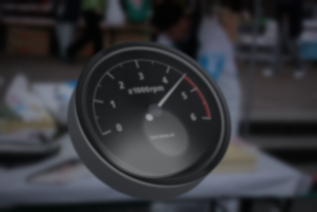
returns 4500,rpm
